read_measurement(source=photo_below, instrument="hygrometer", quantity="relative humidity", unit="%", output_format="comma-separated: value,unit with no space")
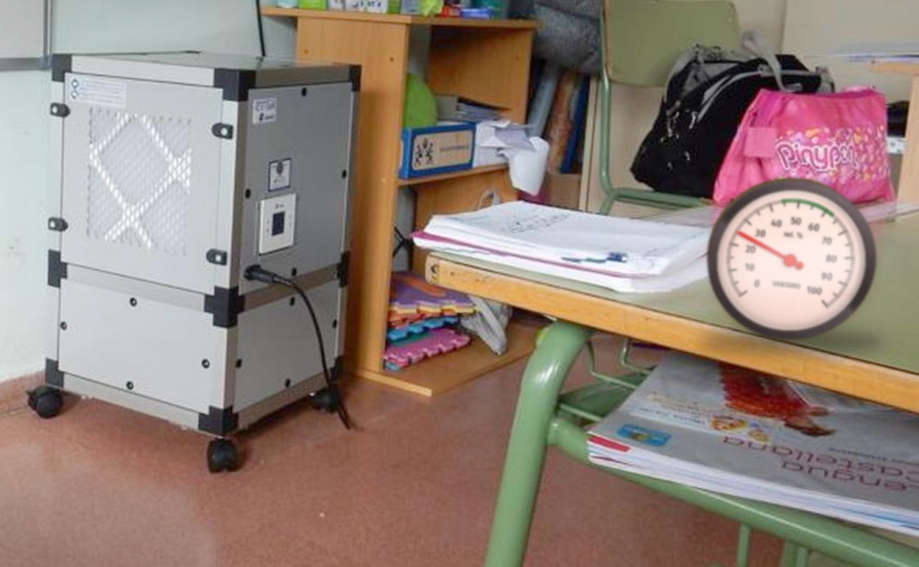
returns 25,%
